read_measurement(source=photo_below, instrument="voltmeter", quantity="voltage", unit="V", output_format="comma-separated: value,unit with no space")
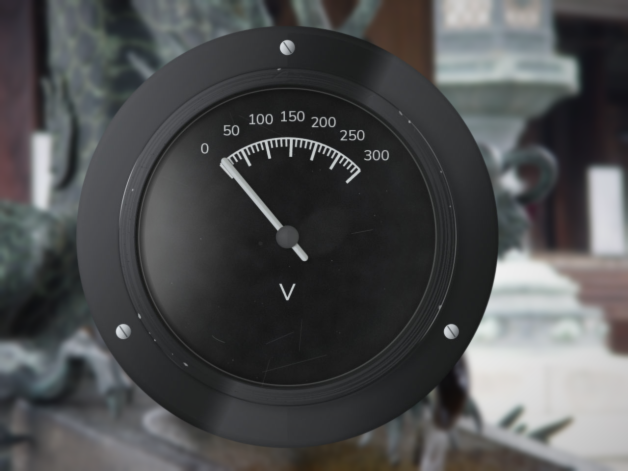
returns 10,V
